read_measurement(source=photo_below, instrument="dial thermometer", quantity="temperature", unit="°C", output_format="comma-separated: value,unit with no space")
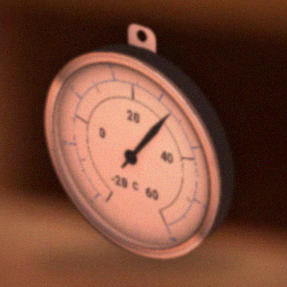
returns 30,°C
